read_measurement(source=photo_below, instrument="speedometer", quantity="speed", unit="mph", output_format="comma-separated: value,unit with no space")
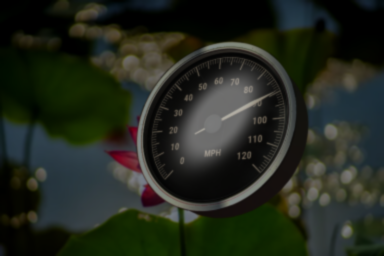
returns 90,mph
